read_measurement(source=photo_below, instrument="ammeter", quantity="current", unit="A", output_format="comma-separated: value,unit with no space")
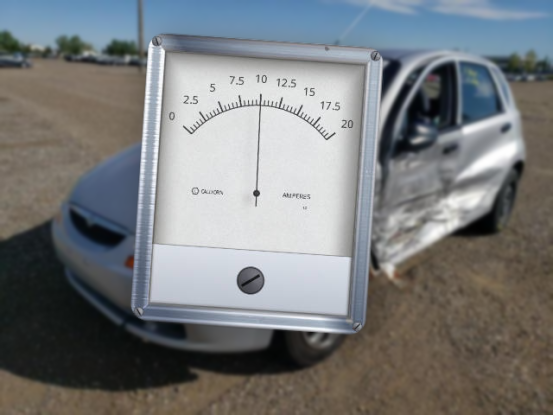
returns 10,A
